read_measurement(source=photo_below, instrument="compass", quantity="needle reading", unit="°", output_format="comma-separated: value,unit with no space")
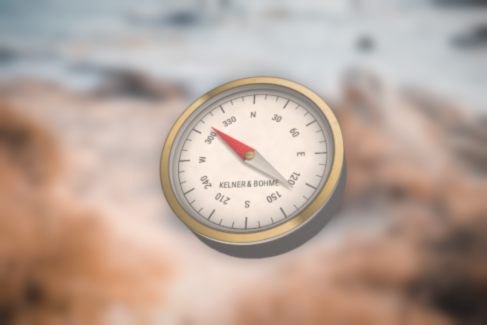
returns 310,°
